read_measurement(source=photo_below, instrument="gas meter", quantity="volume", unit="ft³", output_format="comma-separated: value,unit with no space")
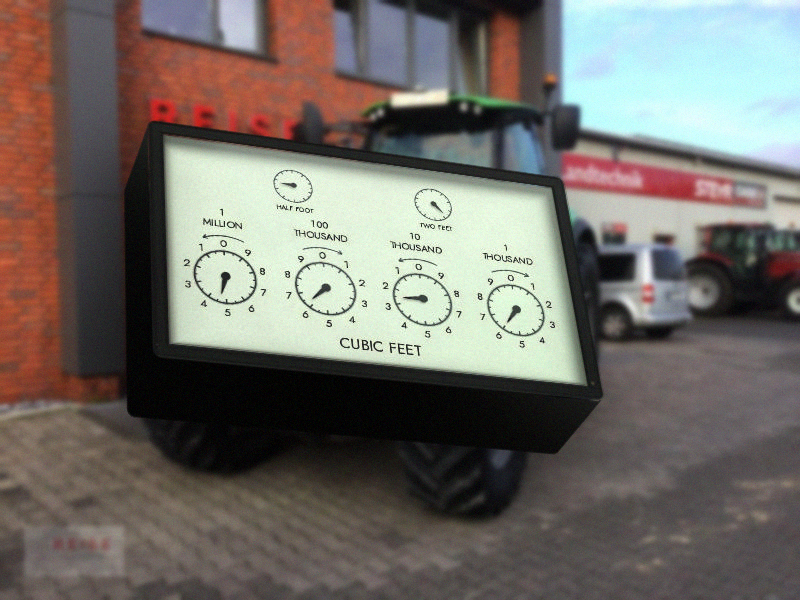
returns 462600,ft³
